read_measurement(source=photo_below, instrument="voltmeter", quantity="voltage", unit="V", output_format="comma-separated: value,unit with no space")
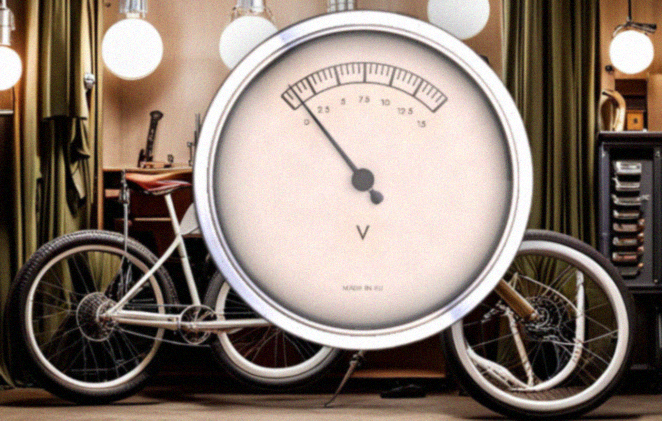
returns 1,V
